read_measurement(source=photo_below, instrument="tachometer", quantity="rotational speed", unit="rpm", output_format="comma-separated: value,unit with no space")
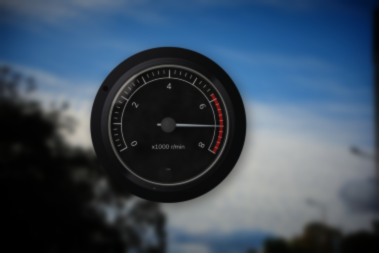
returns 7000,rpm
